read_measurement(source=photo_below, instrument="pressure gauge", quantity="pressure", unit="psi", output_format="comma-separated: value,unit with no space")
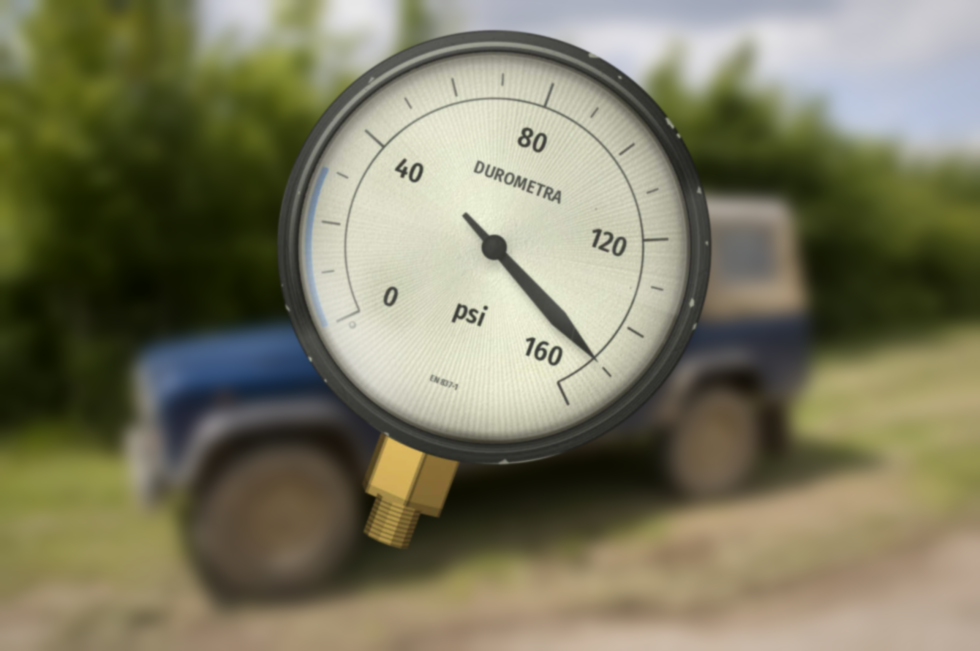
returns 150,psi
